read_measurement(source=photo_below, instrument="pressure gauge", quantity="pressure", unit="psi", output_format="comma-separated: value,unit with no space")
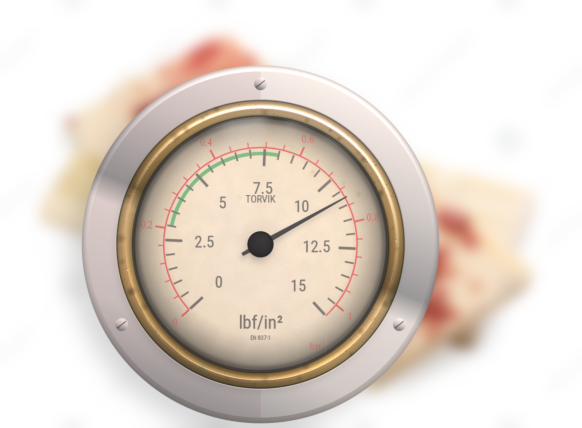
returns 10.75,psi
